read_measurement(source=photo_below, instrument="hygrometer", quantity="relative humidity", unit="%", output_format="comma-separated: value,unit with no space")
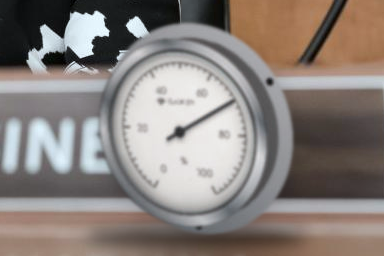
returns 70,%
